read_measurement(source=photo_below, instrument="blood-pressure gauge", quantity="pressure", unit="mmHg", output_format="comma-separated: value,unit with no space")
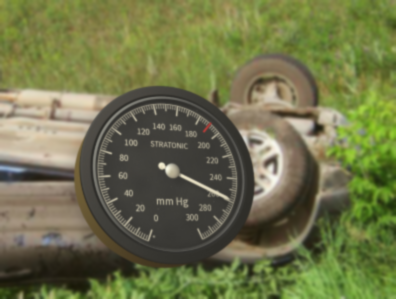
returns 260,mmHg
